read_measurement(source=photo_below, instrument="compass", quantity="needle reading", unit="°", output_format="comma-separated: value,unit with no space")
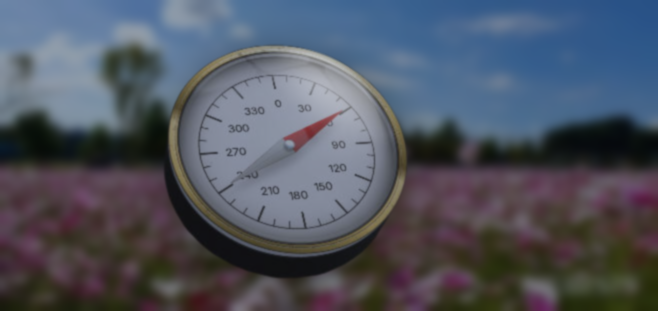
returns 60,°
